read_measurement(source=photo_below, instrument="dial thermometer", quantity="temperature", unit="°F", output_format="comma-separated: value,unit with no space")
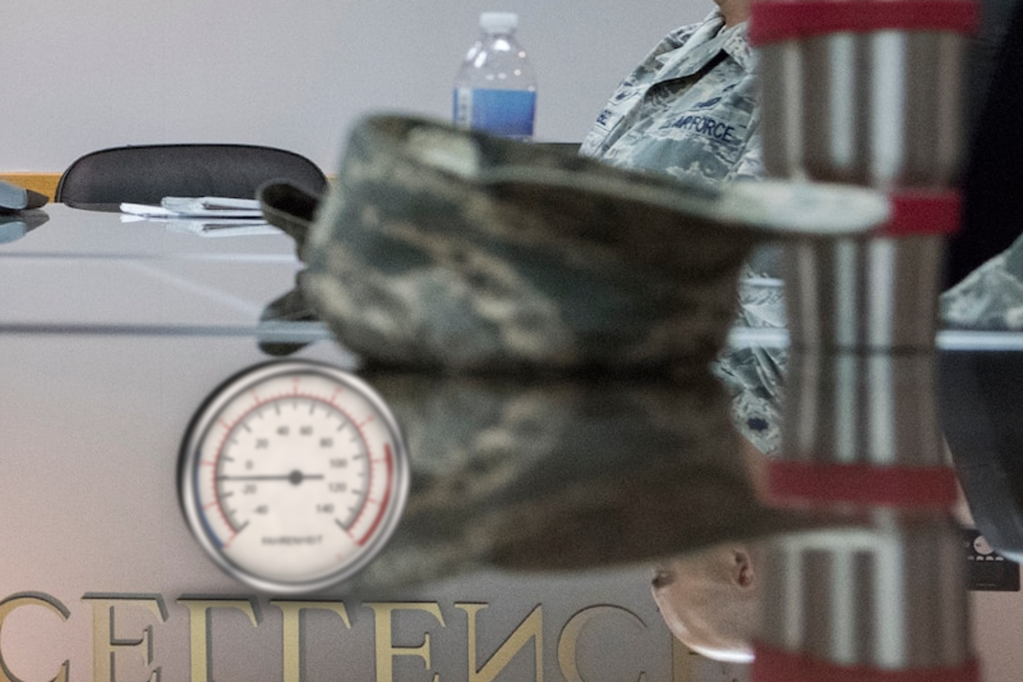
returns -10,°F
